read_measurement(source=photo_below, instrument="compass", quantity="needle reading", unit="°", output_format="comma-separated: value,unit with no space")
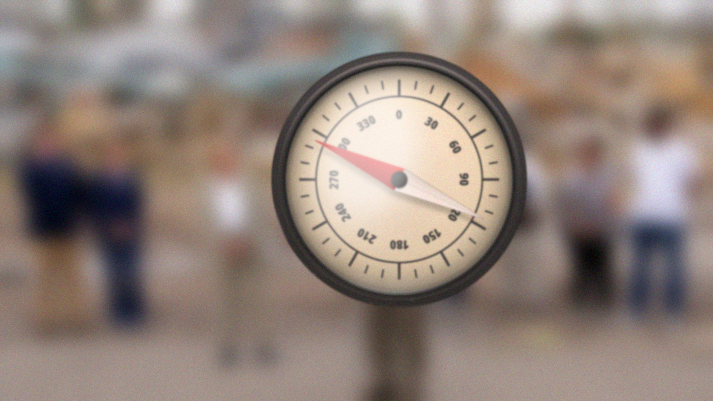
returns 295,°
